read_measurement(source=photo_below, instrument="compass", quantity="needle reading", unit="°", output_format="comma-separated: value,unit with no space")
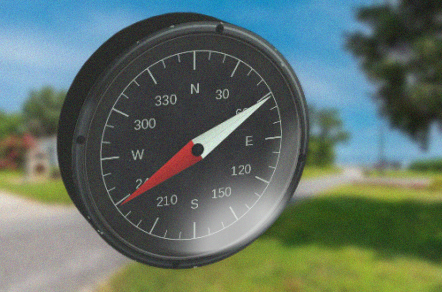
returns 240,°
